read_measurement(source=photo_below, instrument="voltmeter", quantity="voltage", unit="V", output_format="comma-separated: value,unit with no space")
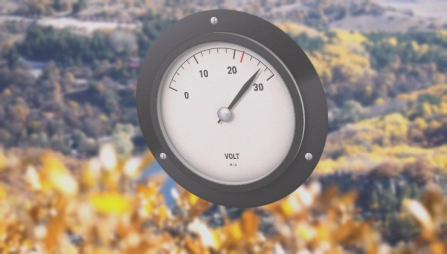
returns 27,V
